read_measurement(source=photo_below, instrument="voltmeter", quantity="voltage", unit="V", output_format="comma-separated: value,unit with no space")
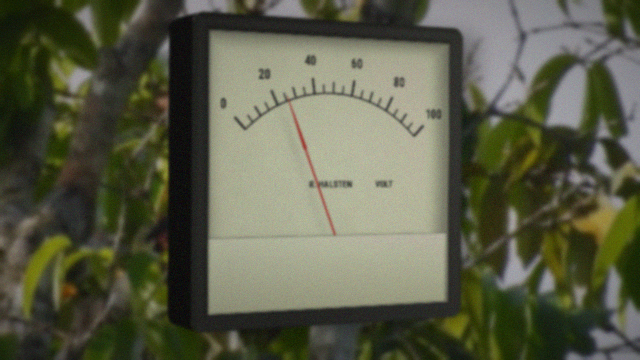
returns 25,V
